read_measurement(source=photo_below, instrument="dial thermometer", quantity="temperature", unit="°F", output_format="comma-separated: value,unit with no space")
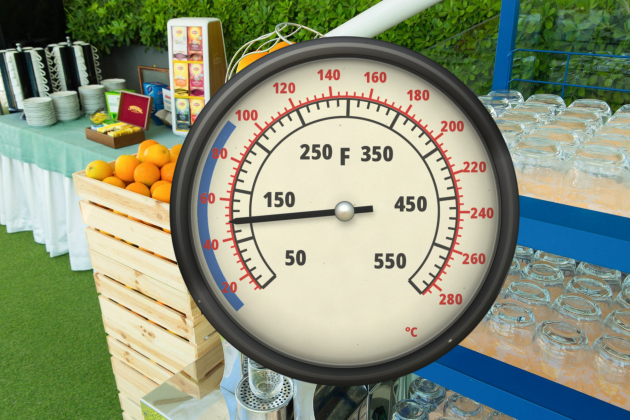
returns 120,°F
